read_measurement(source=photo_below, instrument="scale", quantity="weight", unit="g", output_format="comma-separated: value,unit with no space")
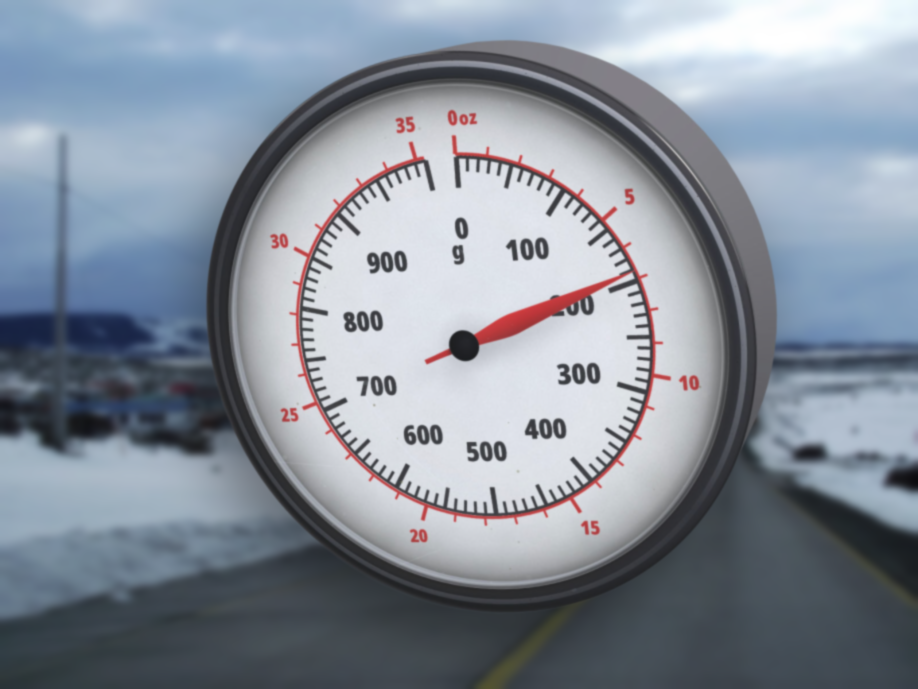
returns 190,g
